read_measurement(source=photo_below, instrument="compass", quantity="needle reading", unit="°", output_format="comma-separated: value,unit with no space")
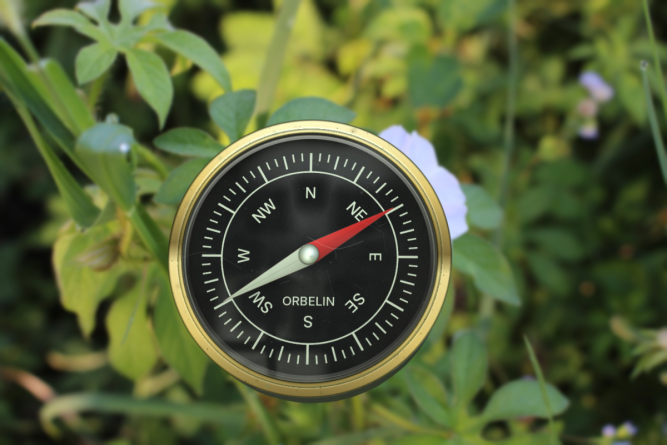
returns 60,°
